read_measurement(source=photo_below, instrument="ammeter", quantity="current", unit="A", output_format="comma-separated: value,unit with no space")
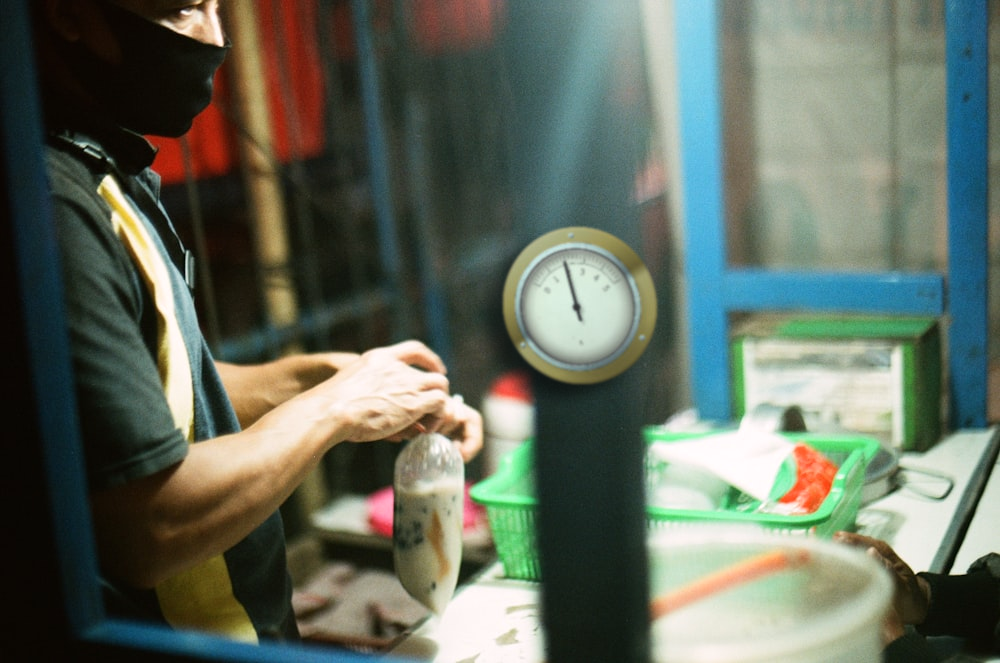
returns 2,A
